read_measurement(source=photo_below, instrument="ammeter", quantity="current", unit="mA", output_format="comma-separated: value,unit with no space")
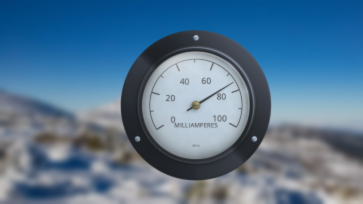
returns 75,mA
